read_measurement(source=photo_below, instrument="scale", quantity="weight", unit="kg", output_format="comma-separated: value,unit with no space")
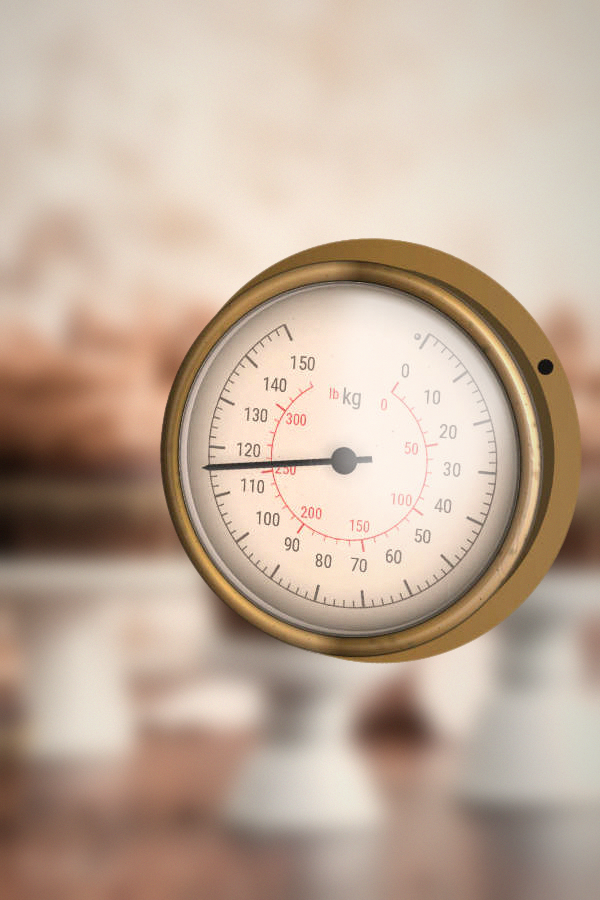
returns 116,kg
